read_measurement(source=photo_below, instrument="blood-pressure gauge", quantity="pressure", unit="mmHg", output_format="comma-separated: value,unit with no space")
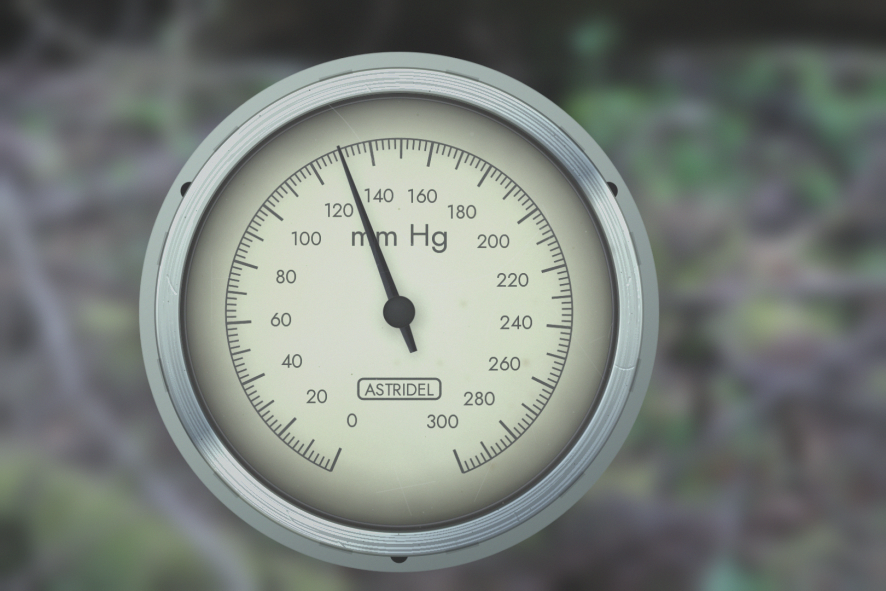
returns 130,mmHg
